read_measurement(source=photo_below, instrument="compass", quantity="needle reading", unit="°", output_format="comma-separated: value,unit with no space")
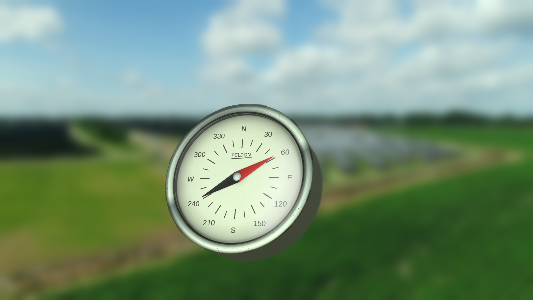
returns 60,°
